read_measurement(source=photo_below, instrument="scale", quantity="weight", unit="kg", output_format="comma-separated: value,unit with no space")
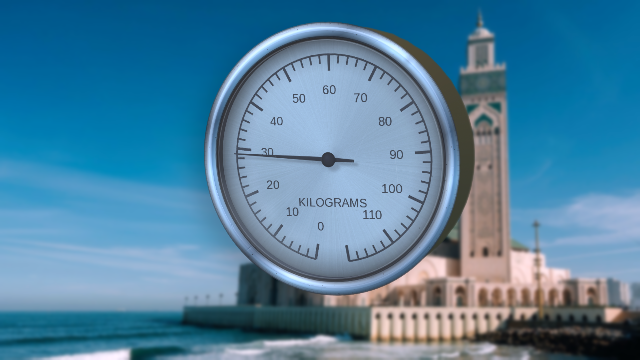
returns 29,kg
